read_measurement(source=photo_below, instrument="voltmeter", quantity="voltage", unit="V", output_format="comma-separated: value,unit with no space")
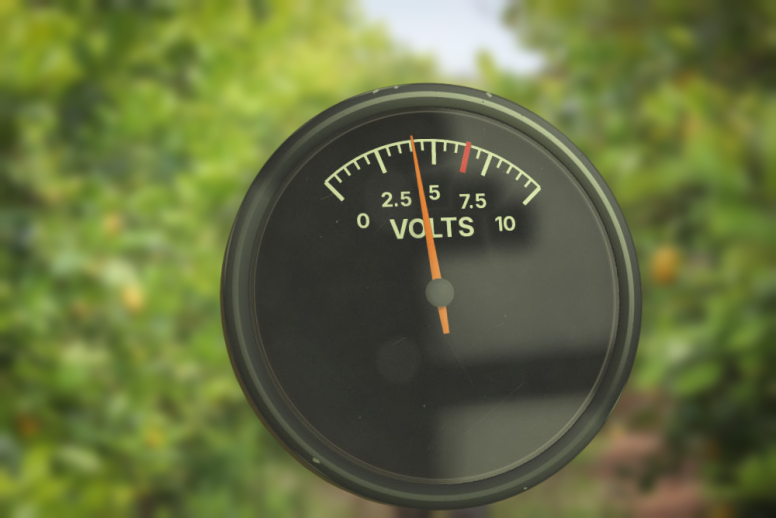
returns 4,V
